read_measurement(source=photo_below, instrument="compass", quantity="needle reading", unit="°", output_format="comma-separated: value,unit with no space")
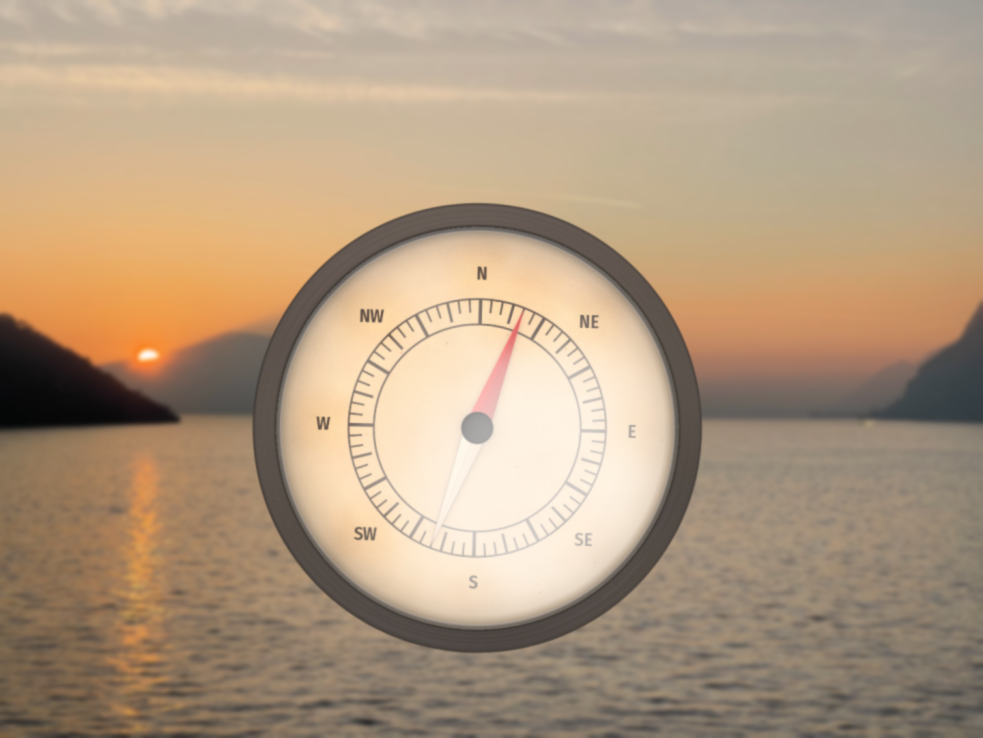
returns 20,°
